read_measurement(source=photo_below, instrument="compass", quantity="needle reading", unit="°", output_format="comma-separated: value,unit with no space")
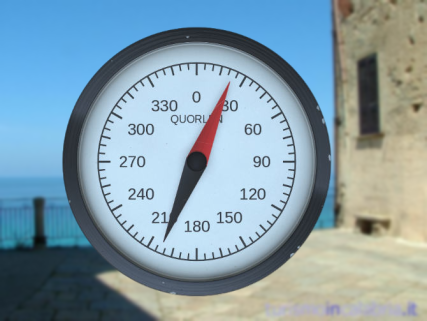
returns 22.5,°
